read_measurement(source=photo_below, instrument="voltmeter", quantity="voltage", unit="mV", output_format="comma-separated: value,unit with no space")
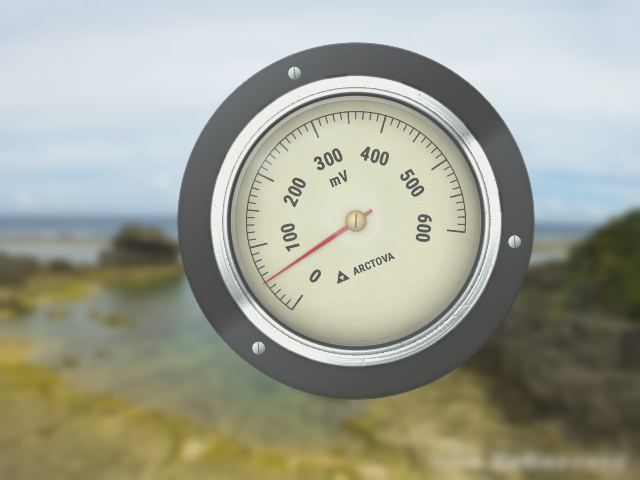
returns 50,mV
